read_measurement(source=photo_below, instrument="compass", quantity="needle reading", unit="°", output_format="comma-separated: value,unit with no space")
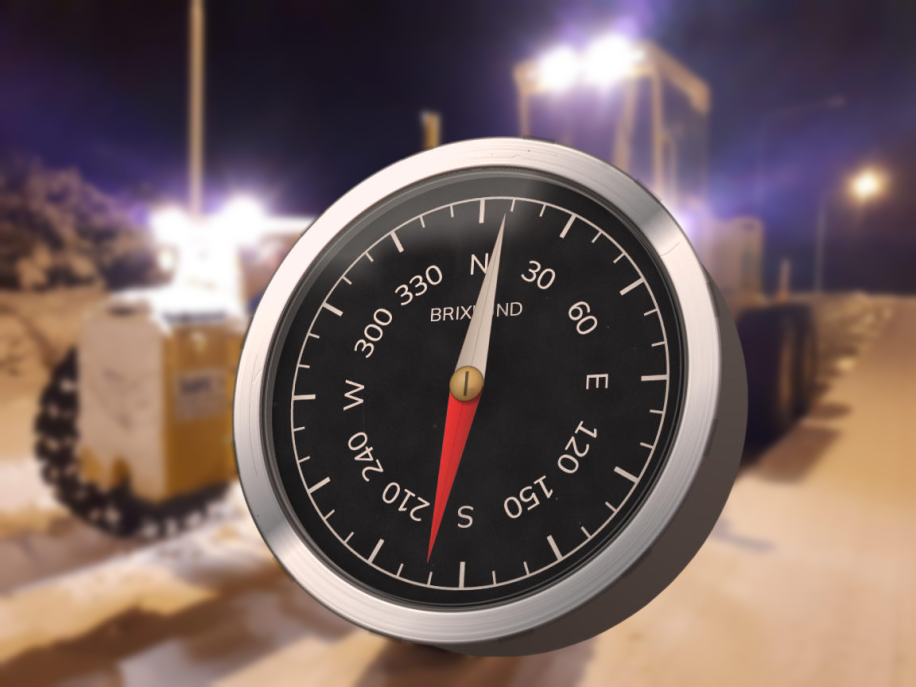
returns 190,°
